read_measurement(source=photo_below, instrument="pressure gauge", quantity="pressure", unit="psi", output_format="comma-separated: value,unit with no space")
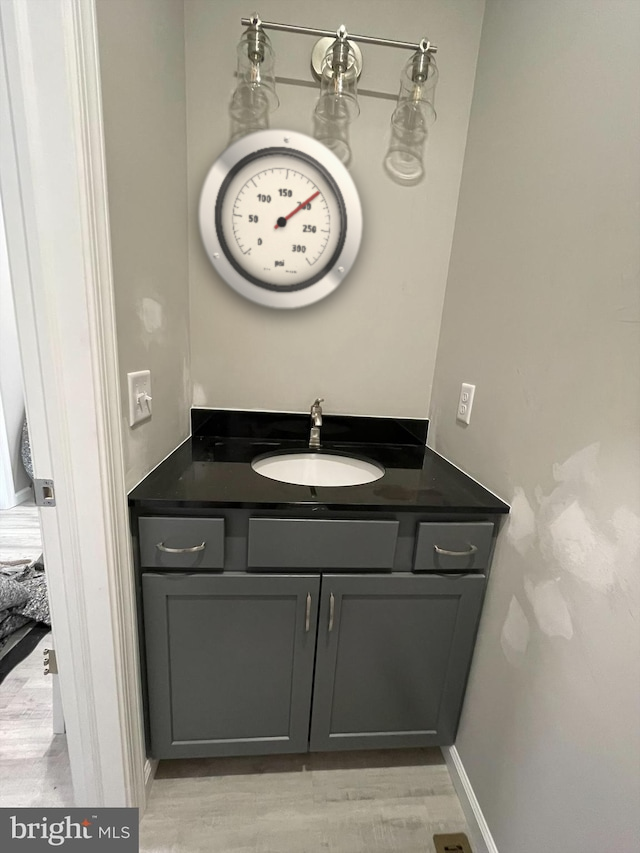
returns 200,psi
